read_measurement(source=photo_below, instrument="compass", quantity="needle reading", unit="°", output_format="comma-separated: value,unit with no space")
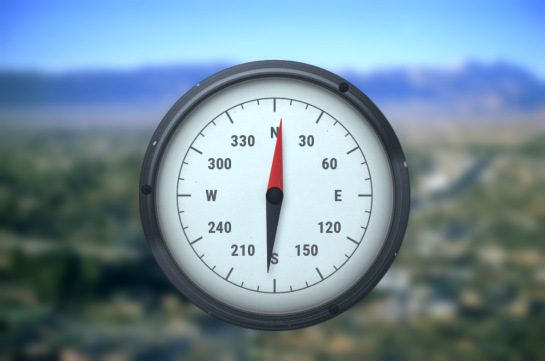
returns 5,°
